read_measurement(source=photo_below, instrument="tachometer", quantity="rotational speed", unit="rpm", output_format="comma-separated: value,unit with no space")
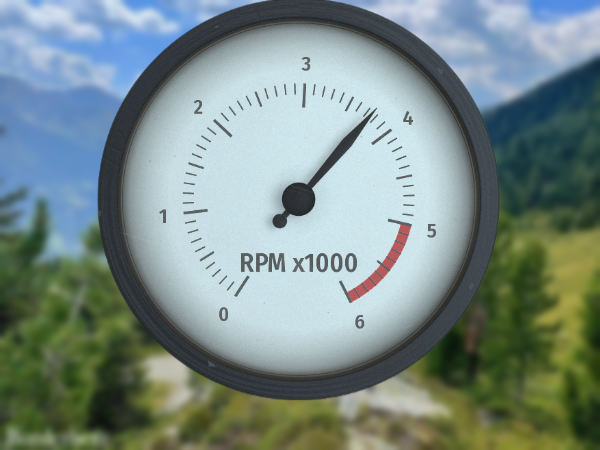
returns 3750,rpm
